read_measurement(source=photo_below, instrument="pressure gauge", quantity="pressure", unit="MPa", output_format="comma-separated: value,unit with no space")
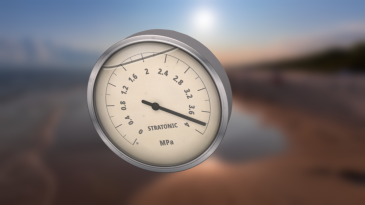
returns 3.8,MPa
